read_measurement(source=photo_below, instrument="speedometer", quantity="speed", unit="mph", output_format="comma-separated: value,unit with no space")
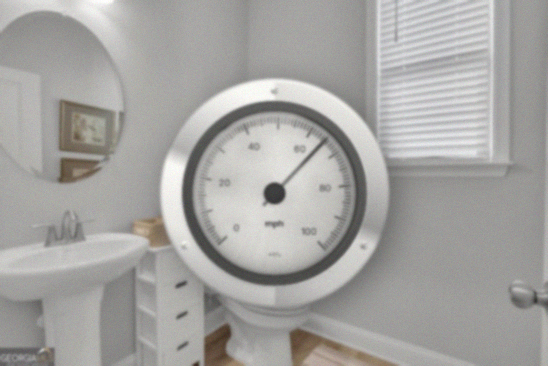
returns 65,mph
